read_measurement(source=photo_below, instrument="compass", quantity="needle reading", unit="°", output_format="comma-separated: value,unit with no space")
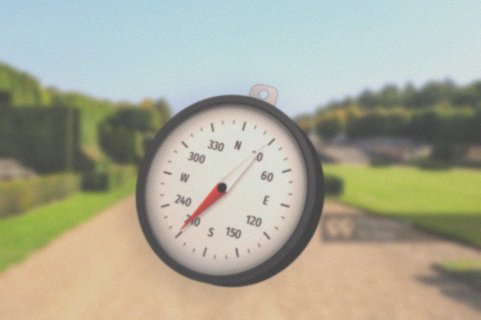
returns 210,°
